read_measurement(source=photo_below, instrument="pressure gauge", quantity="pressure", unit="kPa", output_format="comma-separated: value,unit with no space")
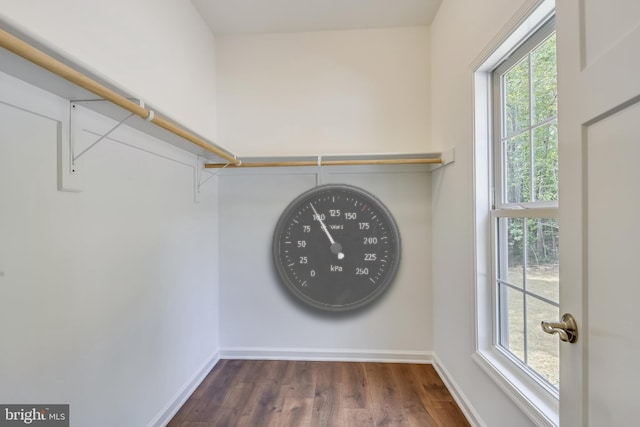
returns 100,kPa
